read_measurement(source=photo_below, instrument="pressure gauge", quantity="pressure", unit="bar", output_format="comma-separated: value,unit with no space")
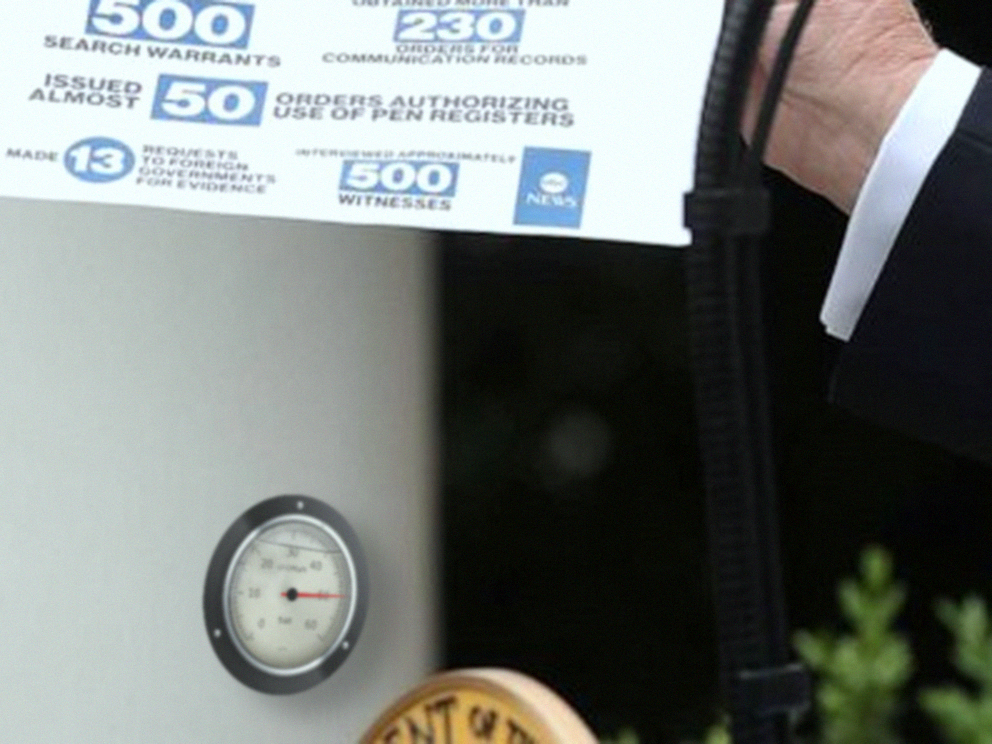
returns 50,bar
